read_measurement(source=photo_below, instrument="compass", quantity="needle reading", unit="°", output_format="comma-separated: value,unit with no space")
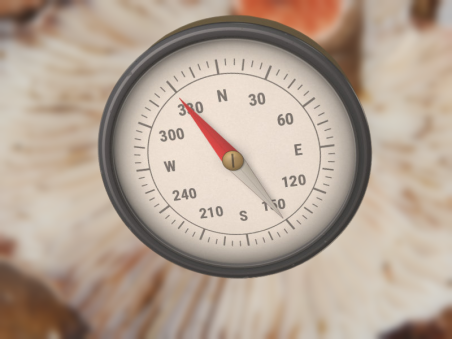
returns 330,°
